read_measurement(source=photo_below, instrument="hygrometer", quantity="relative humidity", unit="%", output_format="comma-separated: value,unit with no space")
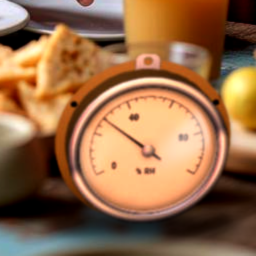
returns 28,%
